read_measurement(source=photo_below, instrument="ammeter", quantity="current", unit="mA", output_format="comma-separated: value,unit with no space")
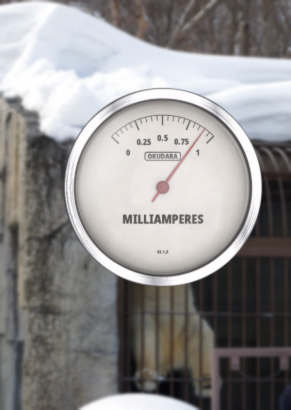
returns 0.9,mA
